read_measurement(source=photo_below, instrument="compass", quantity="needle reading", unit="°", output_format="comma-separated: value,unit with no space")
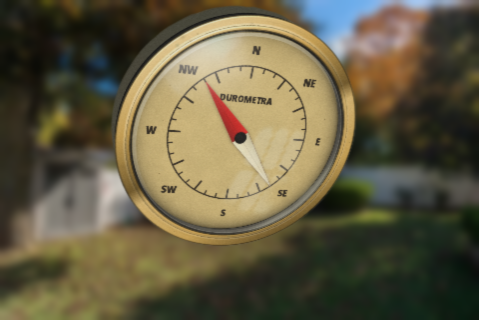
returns 320,°
